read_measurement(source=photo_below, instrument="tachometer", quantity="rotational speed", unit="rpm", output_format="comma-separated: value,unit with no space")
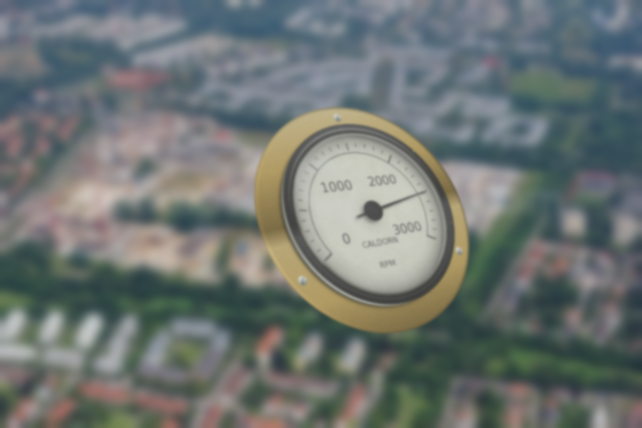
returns 2500,rpm
